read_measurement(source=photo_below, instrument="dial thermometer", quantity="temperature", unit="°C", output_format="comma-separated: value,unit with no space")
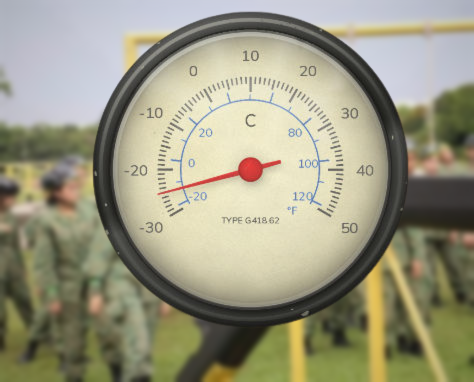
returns -25,°C
